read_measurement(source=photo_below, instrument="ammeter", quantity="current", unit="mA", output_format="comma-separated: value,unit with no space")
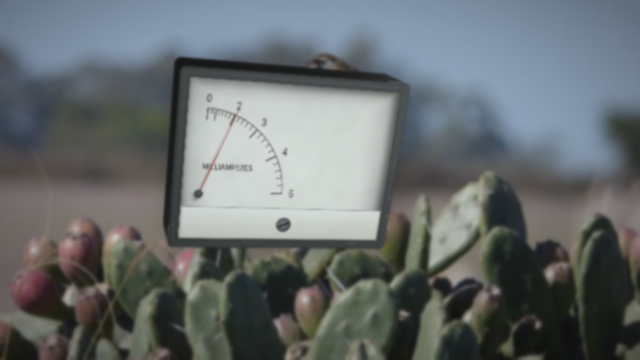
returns 2,mA
